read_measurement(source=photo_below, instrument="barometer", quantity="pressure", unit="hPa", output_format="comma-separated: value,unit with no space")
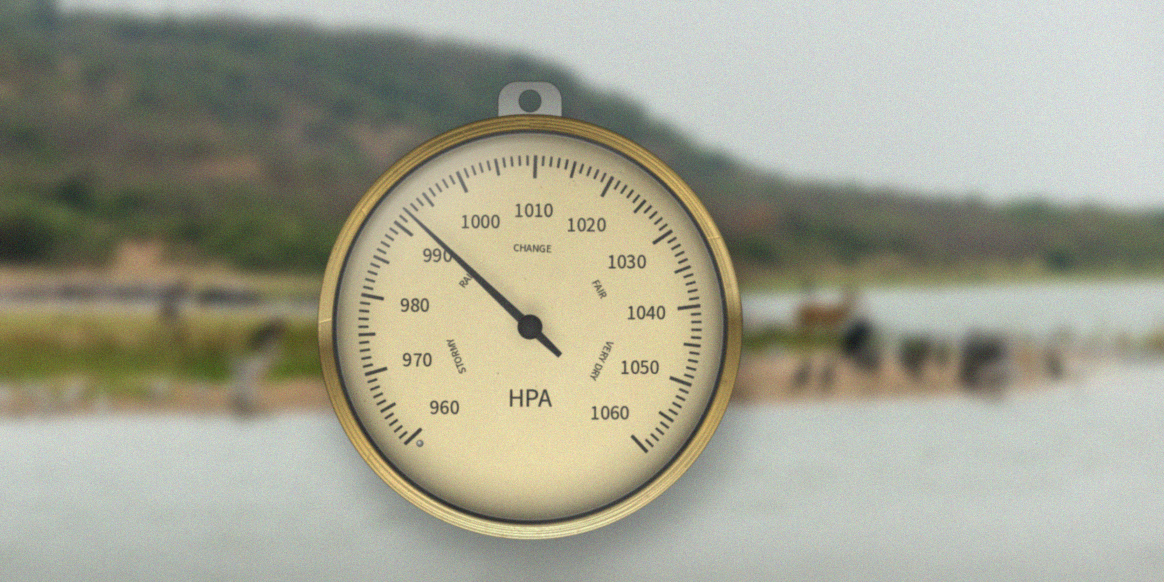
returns 992,hPa
